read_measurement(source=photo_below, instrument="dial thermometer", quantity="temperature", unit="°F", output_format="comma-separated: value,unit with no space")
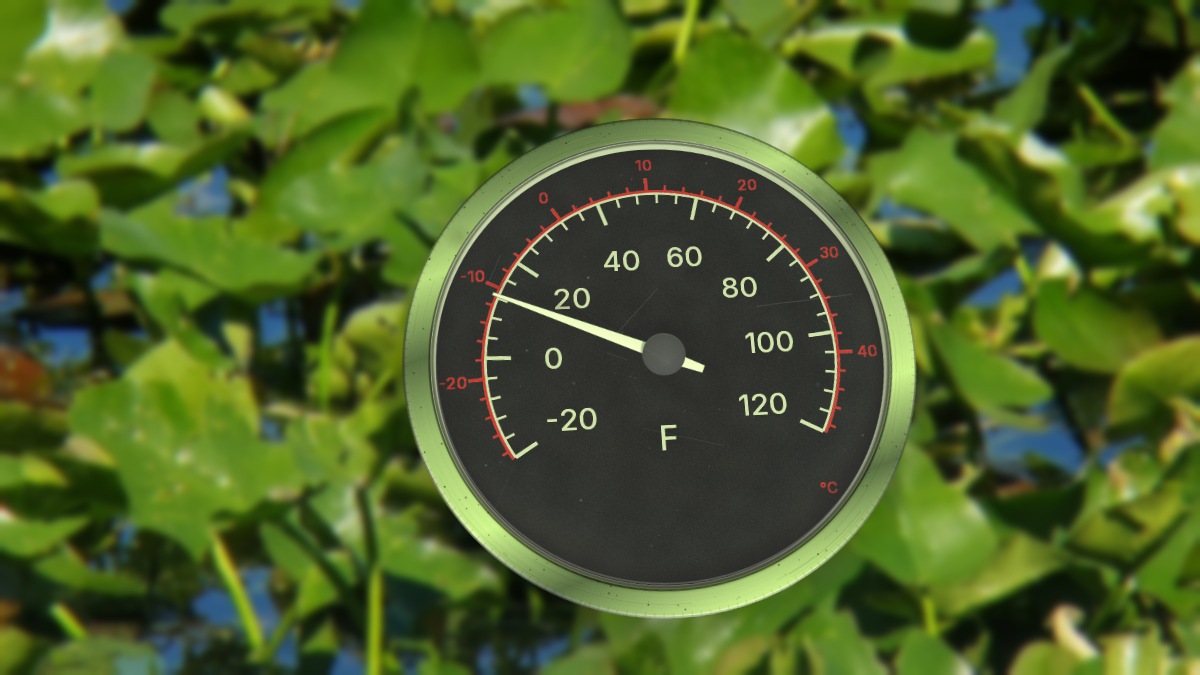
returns 12,°F
